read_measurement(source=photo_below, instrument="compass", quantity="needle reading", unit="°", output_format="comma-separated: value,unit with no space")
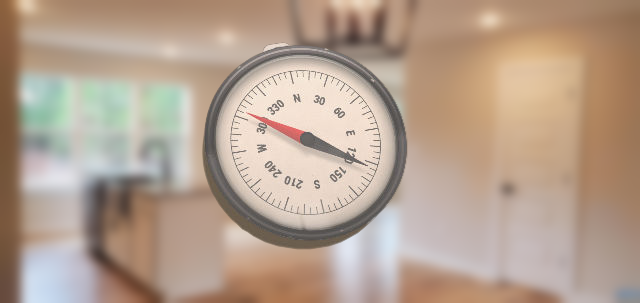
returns 305,°
